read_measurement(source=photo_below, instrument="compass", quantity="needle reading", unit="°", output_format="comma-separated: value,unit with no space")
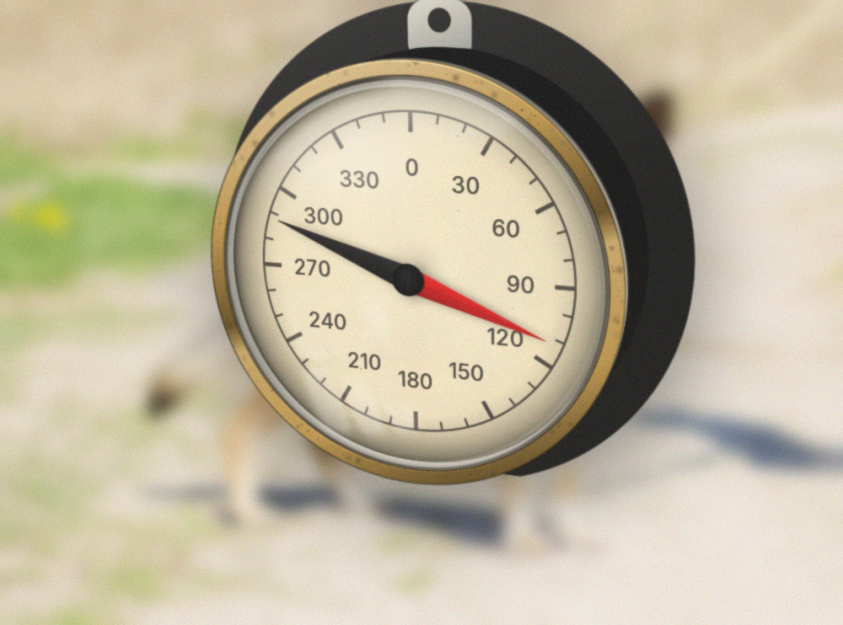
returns 110,°
